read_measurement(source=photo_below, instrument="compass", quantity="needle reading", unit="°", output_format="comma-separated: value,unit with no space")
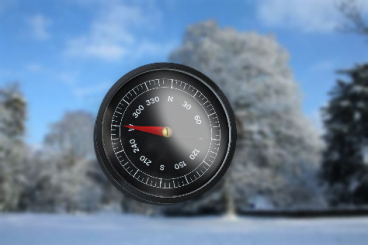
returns 270,°
